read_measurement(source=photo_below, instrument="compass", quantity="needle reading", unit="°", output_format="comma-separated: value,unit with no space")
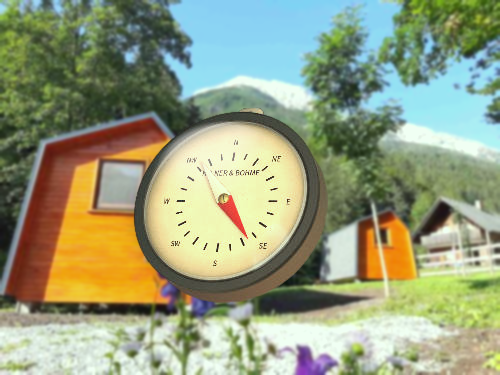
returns 142.5,°
